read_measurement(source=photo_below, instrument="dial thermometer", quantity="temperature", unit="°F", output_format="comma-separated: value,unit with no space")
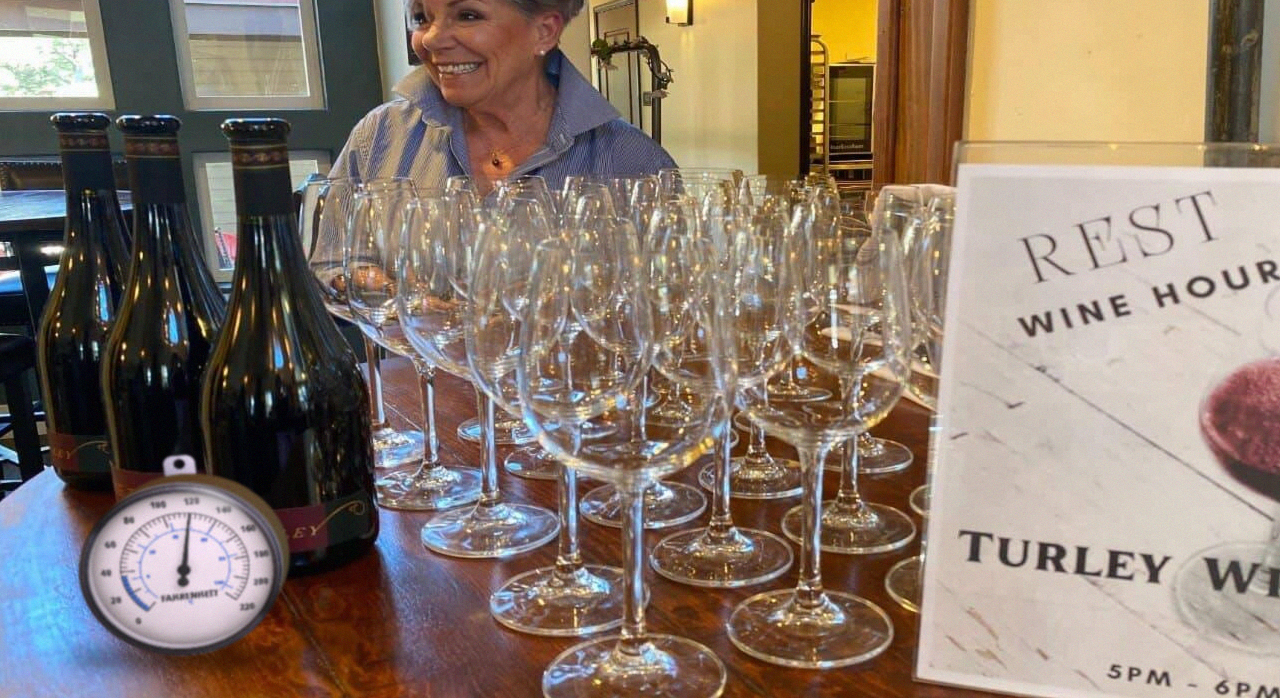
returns 120,°F
